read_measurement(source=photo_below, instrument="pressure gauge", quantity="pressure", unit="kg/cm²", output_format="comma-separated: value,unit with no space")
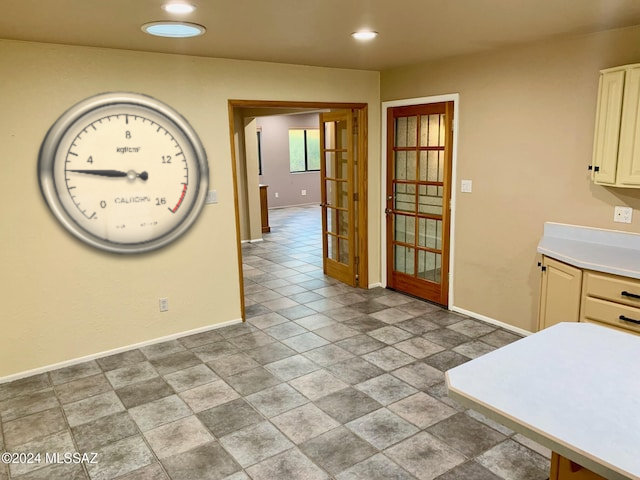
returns 3,kg/cm²
